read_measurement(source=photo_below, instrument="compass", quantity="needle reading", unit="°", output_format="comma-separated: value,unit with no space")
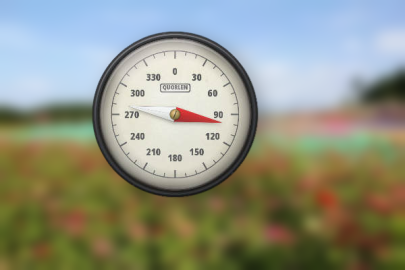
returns 100,°
